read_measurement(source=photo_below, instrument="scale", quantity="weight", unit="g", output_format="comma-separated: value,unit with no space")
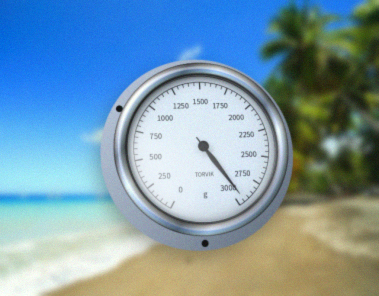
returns 2950,g
